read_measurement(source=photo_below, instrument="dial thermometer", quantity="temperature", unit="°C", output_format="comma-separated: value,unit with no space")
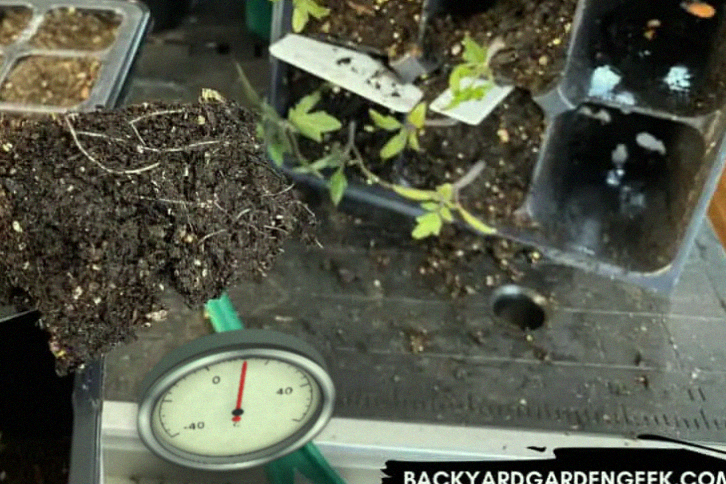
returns 12,°C
